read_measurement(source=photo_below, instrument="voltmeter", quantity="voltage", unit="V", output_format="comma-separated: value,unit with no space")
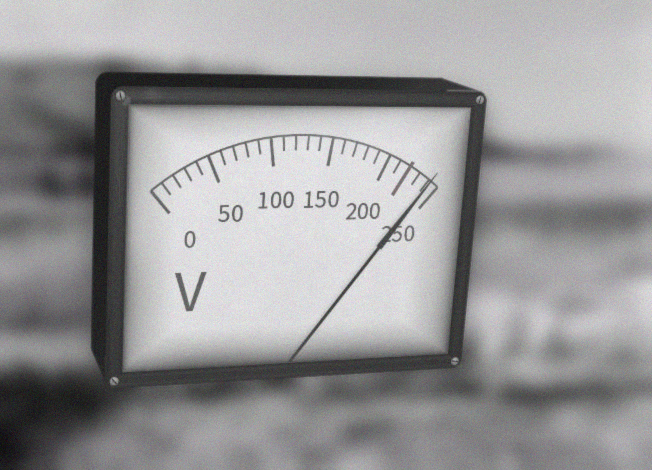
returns 240,V
